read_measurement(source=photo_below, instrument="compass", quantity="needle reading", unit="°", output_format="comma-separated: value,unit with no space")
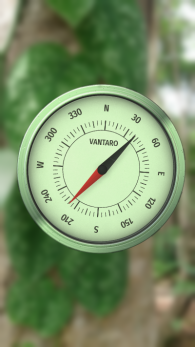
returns 220,°
